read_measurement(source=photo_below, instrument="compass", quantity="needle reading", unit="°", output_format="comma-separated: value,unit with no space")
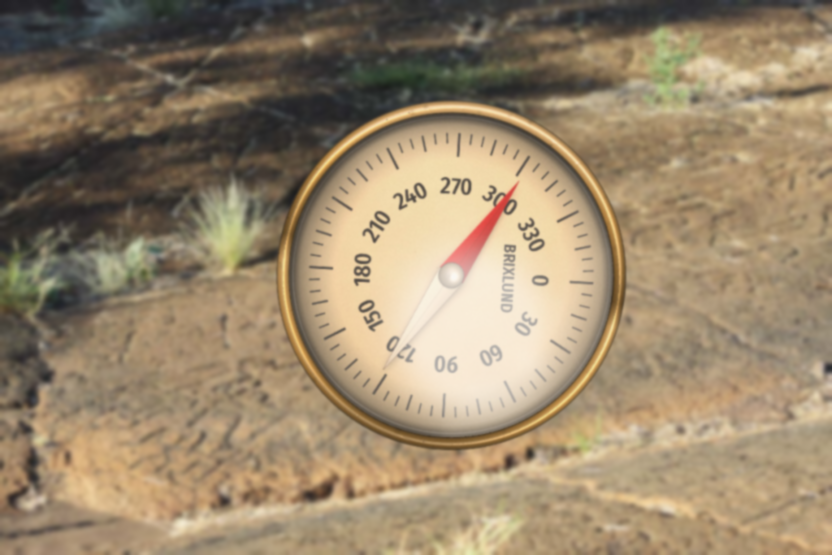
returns 302.5,°
